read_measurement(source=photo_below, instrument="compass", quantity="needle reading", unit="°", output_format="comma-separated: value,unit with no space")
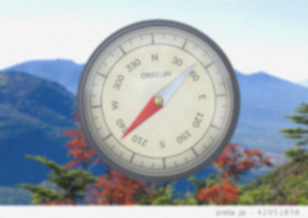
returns 230,°
